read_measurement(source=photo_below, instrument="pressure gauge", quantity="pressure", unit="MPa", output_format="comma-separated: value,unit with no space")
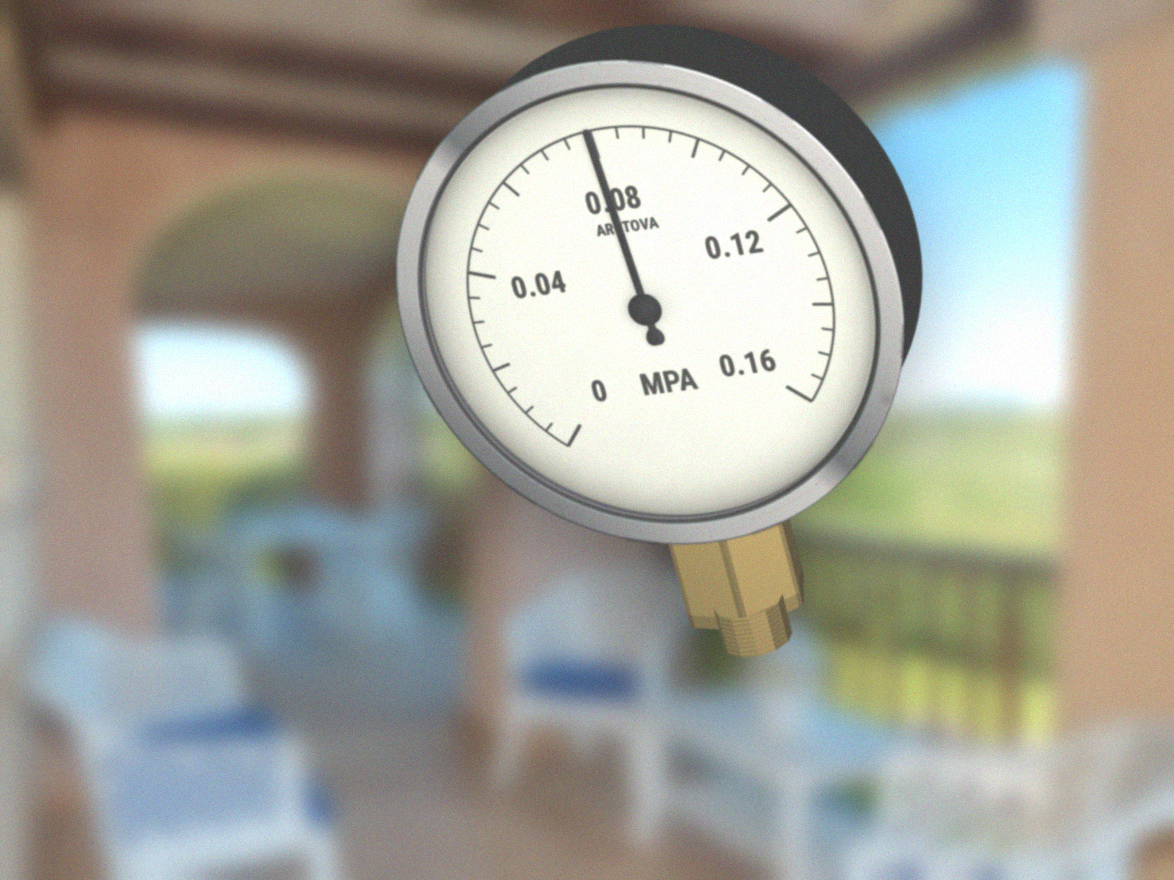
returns 0.08,MPa
